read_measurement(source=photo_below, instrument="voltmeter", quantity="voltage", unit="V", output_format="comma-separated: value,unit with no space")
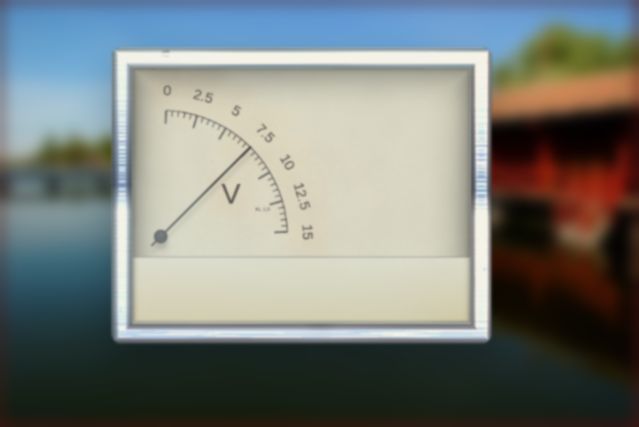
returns 7.5,V
